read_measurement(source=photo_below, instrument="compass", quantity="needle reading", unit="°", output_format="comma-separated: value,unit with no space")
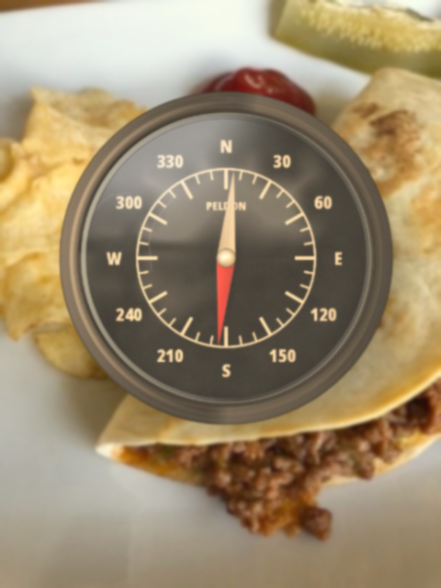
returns 185,°
